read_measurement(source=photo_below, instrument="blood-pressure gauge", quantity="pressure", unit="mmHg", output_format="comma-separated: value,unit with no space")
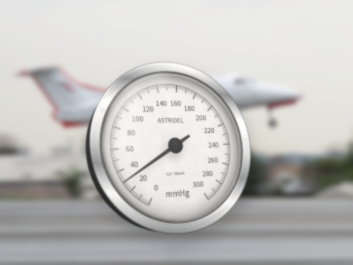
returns 30,mmHg
